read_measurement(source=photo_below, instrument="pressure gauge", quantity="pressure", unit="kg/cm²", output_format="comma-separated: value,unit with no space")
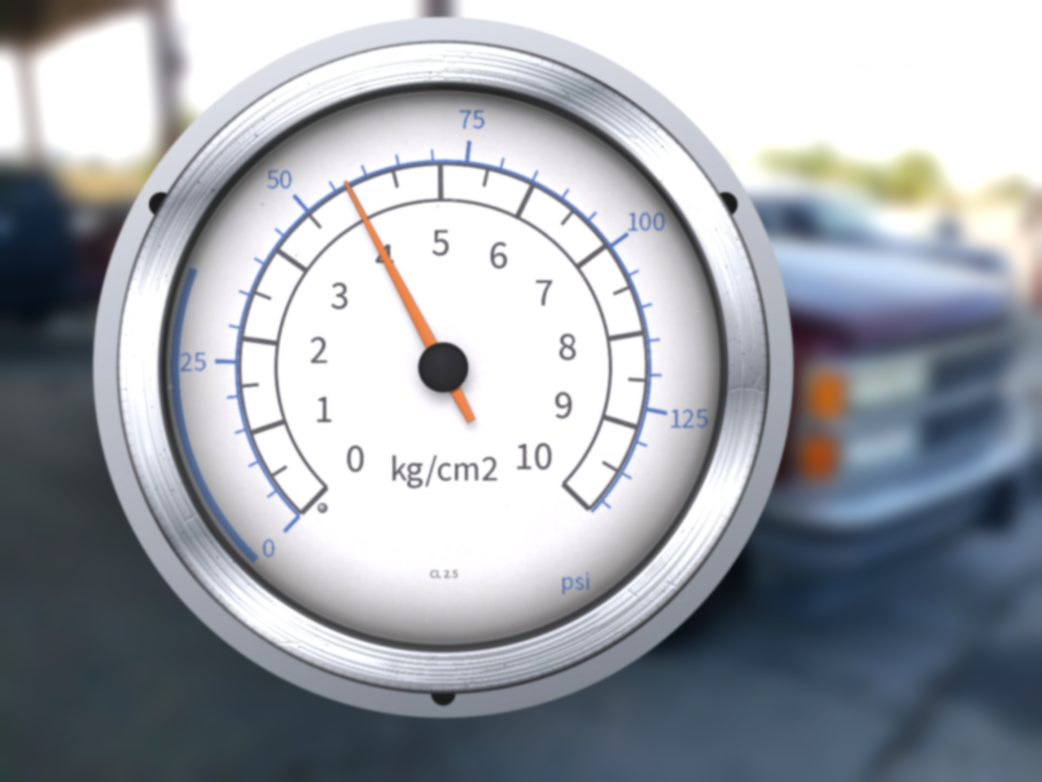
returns 4,kg/cm²
